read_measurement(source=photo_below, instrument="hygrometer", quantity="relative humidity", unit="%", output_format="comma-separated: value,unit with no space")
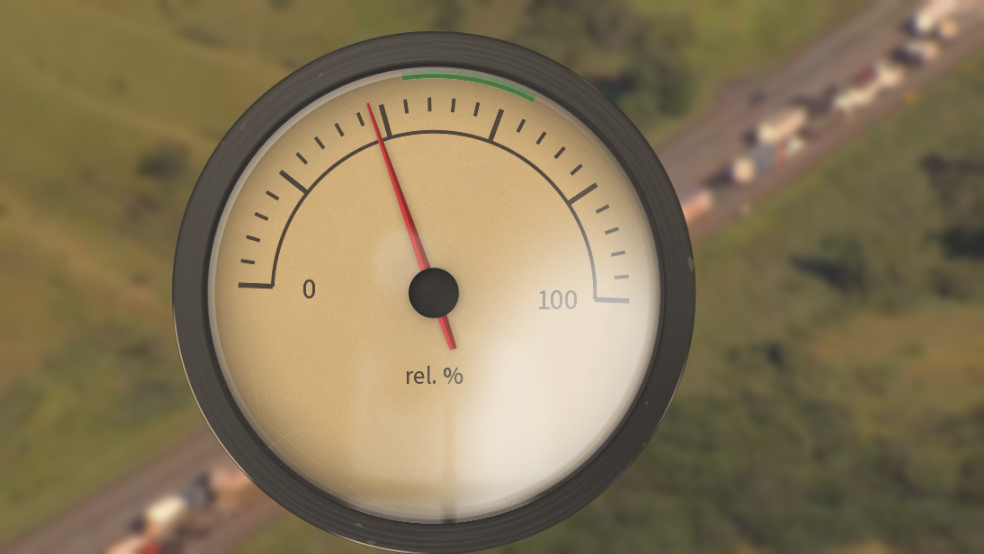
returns 38,%
